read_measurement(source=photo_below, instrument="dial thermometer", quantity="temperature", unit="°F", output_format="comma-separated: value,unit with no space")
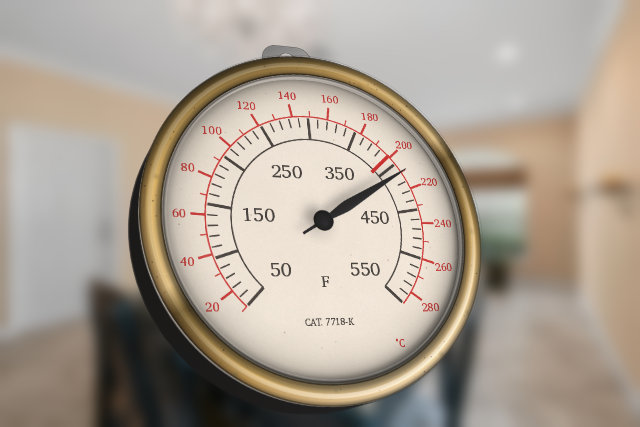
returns 410,°F
